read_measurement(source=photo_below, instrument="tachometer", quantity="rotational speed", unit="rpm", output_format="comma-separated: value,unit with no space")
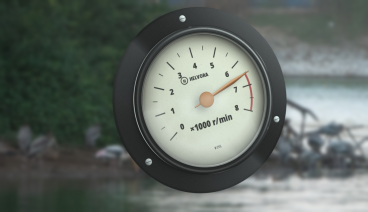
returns 6500,rpm
